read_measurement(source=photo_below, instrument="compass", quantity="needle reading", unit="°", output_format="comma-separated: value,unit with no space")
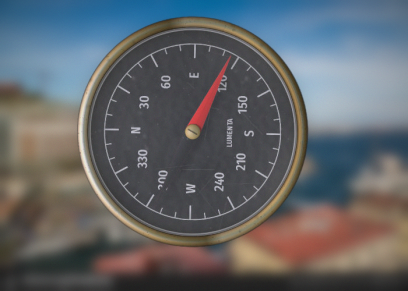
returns 115,°
